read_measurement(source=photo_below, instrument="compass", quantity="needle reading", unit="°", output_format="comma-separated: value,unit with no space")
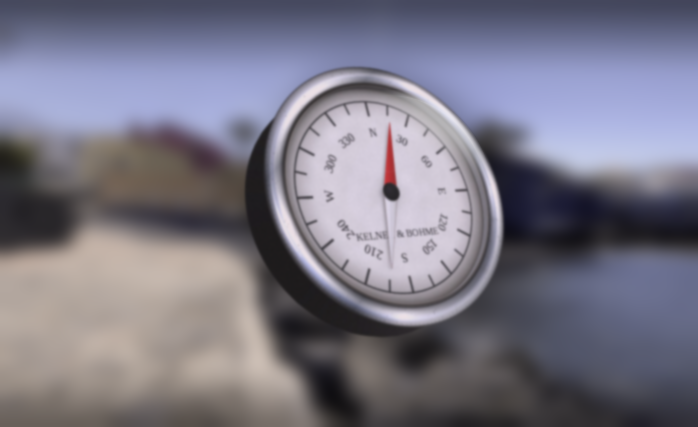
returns 15,°
